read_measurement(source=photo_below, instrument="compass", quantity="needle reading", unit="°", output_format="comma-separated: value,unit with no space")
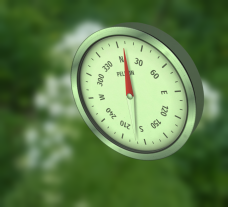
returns 10,°
